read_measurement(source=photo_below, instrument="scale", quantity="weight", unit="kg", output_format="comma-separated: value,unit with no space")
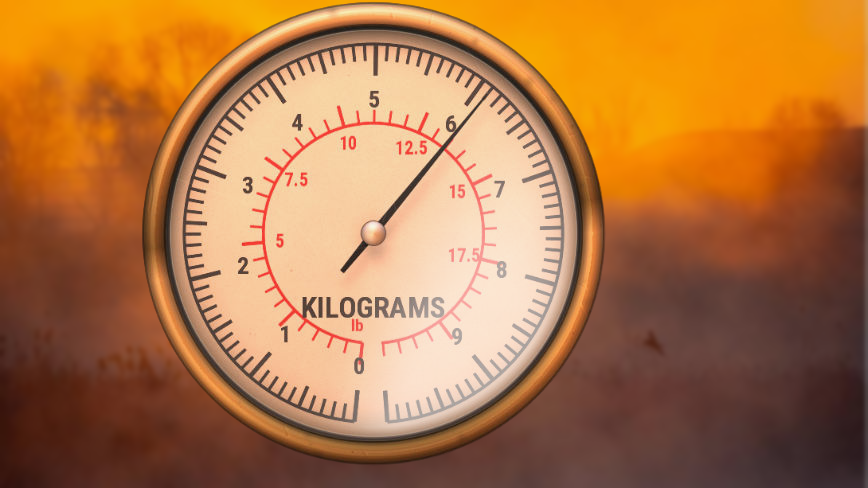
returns 6.1,kg
